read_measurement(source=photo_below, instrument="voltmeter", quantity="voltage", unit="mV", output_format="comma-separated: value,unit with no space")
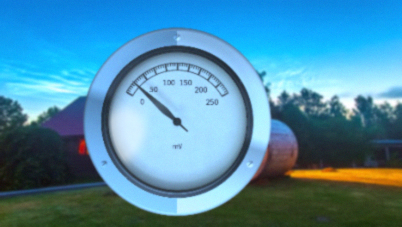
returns 25,mV
